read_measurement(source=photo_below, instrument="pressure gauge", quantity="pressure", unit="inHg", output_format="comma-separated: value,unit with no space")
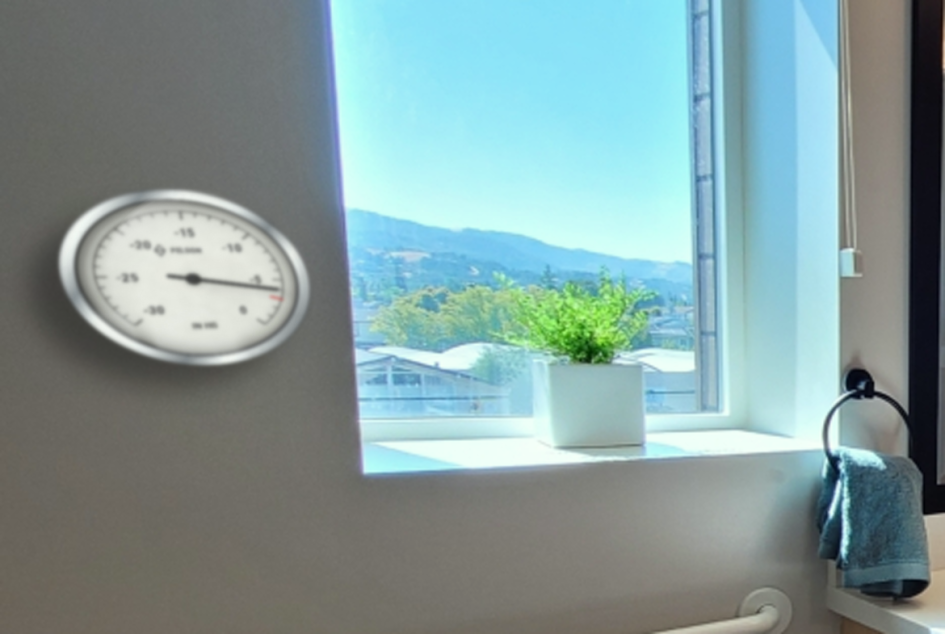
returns -4,inHg
